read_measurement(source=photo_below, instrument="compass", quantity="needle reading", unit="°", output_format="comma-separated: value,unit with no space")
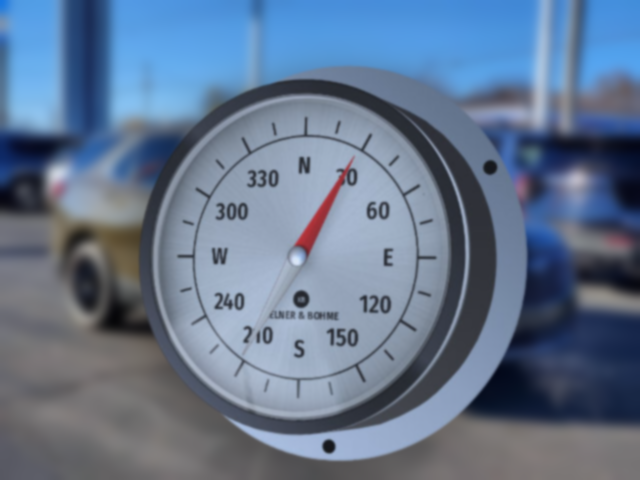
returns 30,°
